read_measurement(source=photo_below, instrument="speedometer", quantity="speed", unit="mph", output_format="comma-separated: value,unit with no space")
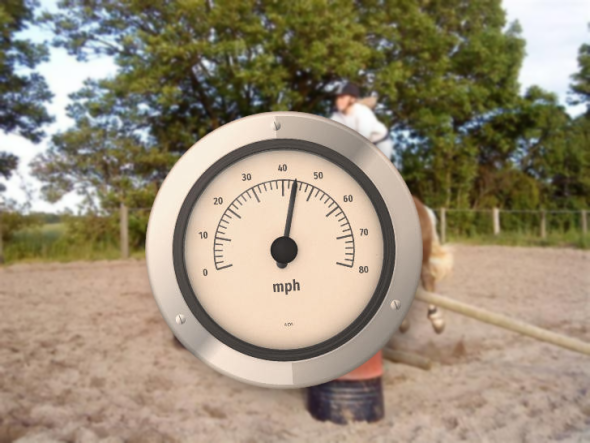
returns 44,mph
